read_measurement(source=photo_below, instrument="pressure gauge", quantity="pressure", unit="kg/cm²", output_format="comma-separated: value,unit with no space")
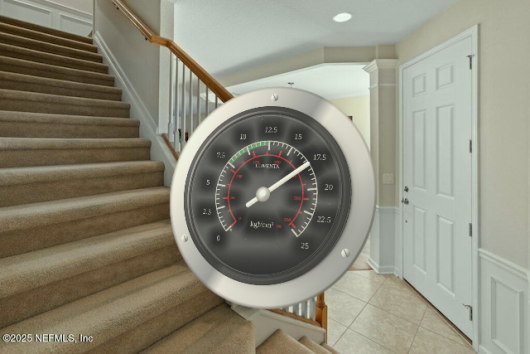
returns 17.5,kg/cm²
